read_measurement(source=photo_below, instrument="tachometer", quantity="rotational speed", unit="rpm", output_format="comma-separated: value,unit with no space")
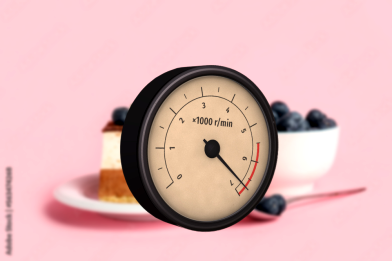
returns 6750,rpm
